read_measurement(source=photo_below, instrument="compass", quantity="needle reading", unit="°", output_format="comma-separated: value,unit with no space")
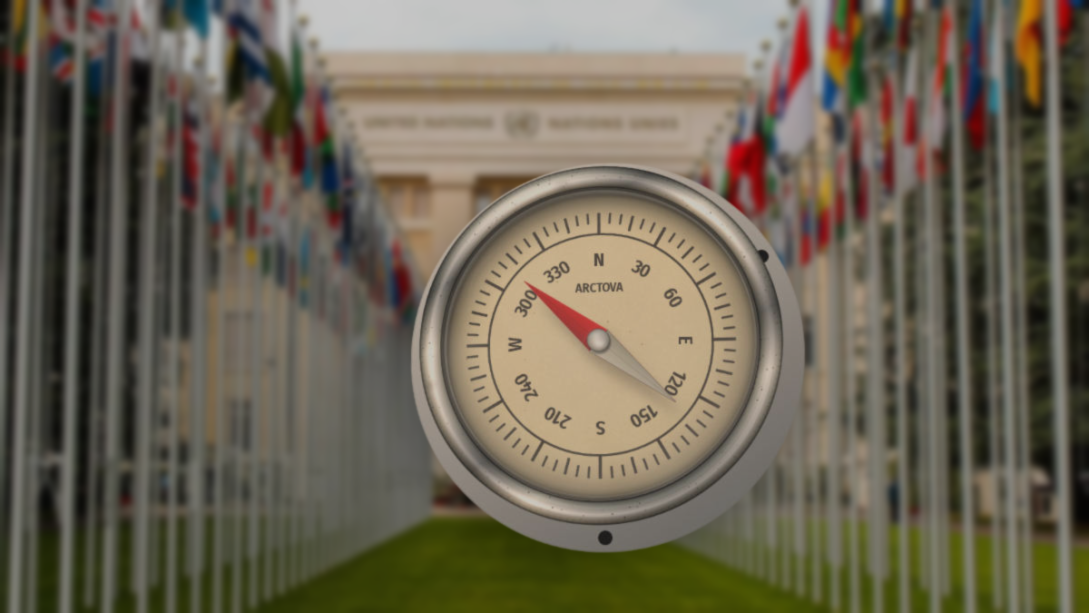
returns 310,°
